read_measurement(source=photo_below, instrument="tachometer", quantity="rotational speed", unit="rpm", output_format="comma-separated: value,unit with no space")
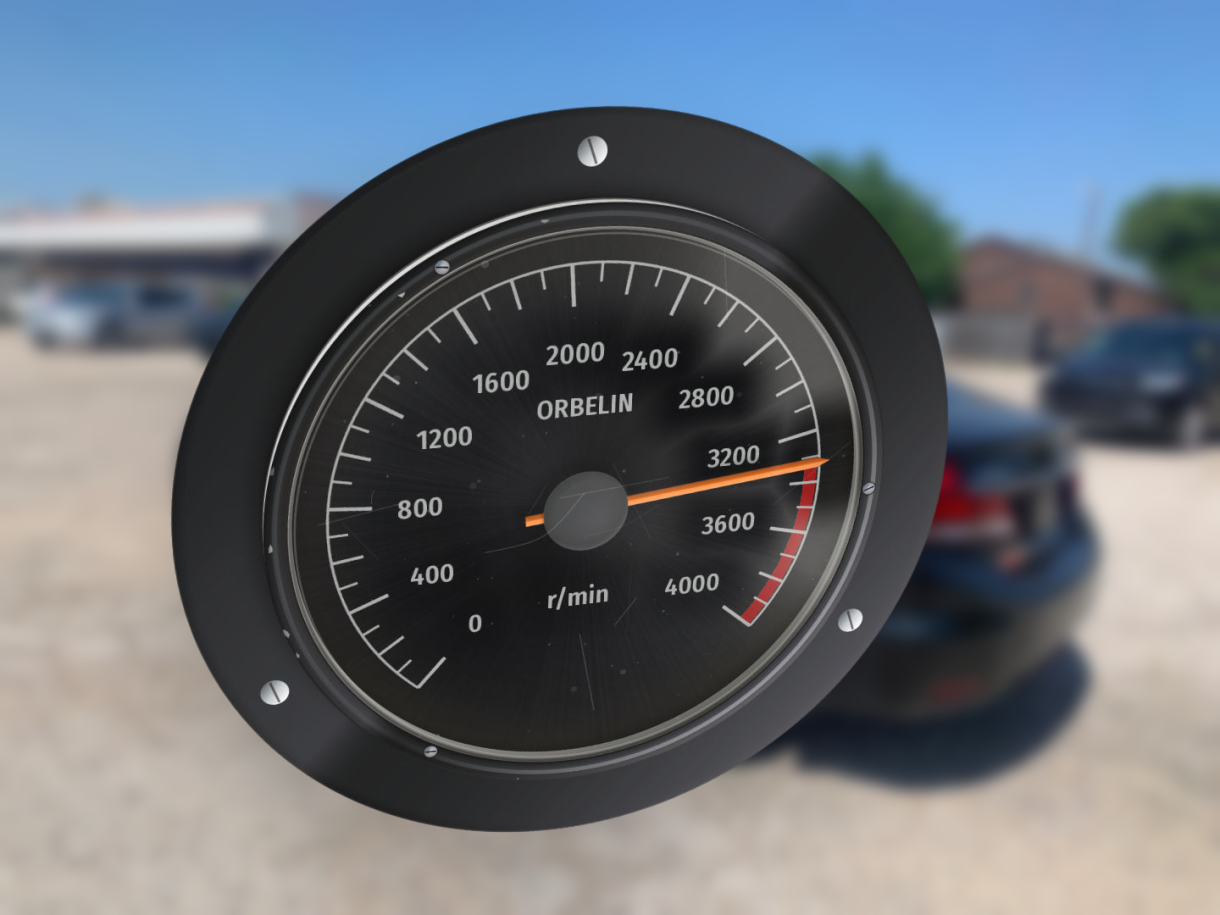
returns 3300,rpm
